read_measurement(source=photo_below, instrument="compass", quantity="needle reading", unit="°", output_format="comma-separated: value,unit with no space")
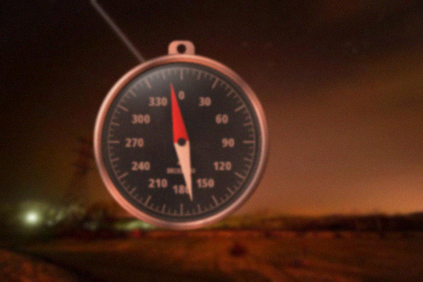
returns 350,°
